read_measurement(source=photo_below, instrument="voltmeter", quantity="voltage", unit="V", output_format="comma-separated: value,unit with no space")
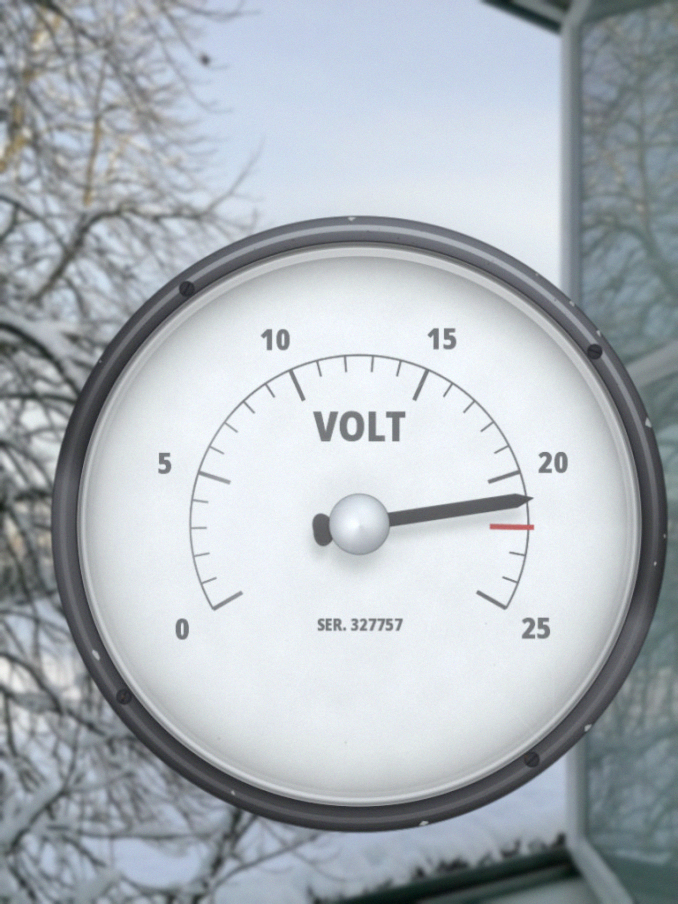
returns 21,V
